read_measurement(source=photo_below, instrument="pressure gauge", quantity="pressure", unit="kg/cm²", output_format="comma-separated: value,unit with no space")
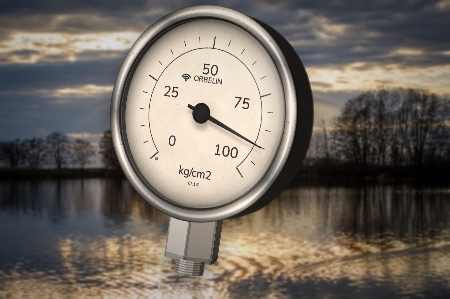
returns 90,kg/cm²
